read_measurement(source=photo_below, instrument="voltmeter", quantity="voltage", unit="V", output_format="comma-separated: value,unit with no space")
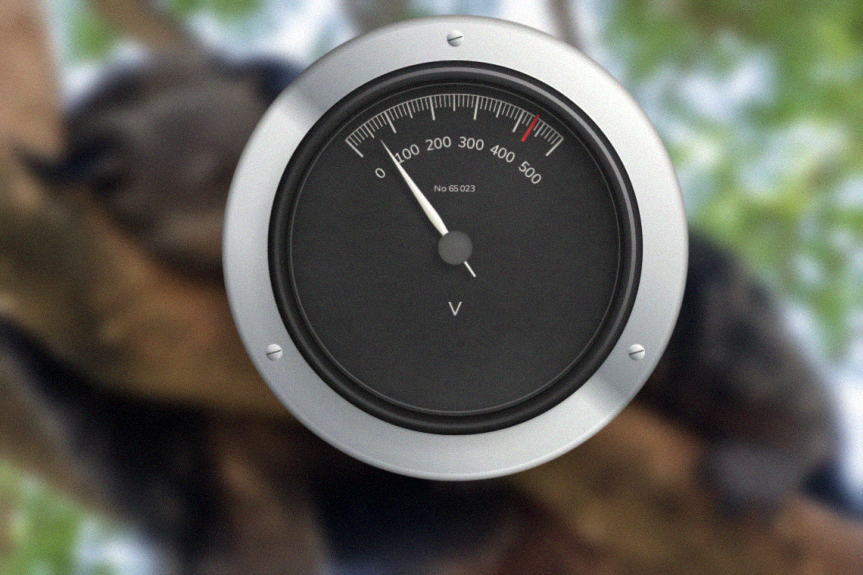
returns 60,V
